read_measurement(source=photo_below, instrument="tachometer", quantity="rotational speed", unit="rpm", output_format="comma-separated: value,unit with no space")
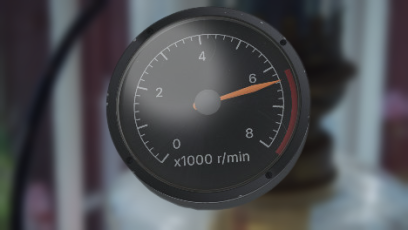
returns 6400,rpm
